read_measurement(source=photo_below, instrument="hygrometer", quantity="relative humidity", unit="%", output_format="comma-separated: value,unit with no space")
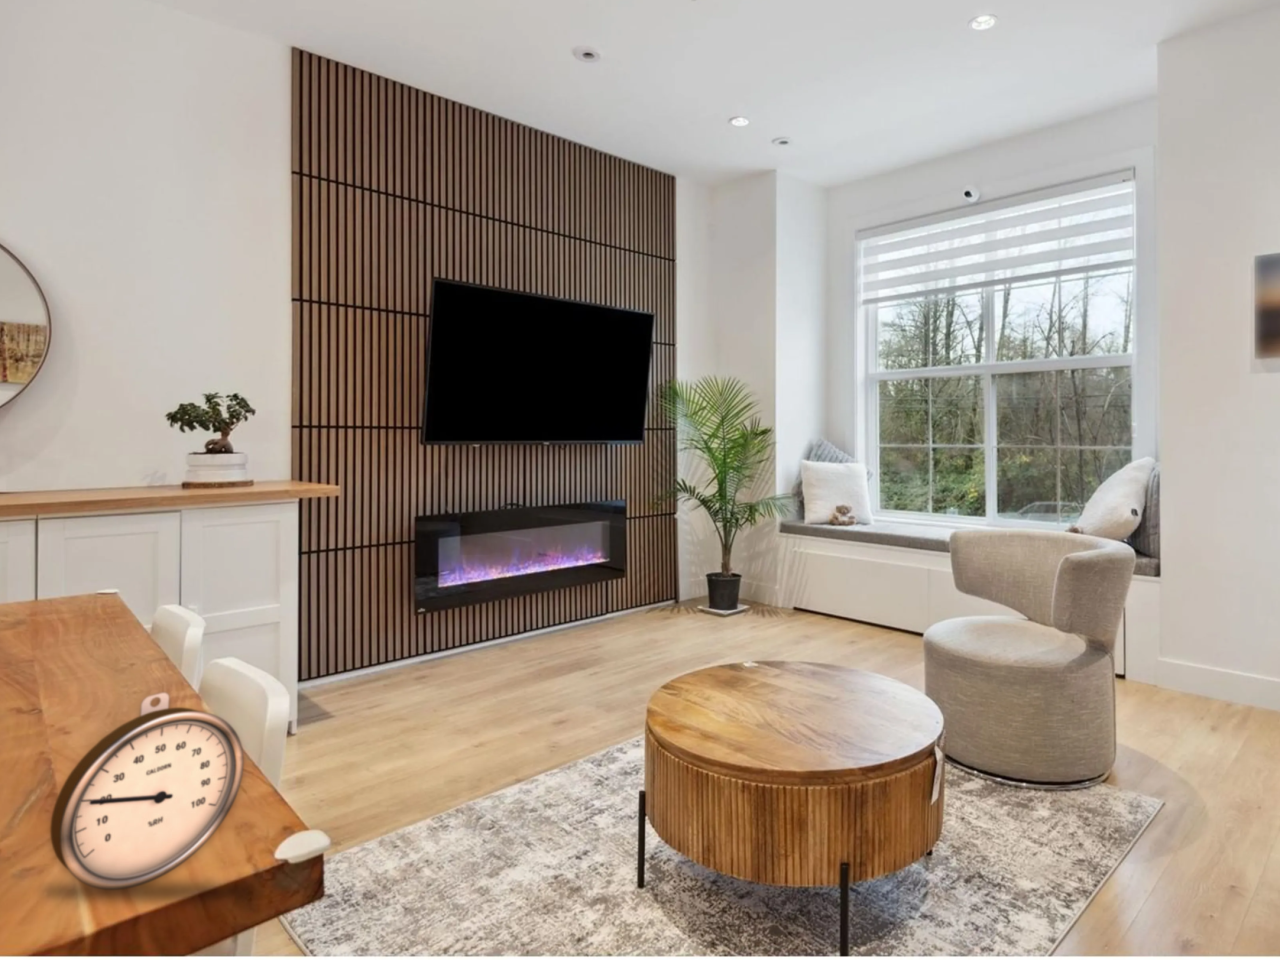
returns 20,%
